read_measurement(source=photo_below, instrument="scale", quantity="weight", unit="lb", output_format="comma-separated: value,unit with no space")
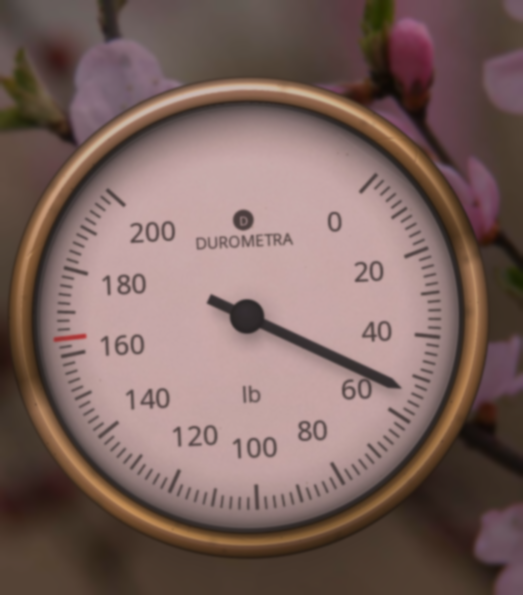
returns 54,lb
